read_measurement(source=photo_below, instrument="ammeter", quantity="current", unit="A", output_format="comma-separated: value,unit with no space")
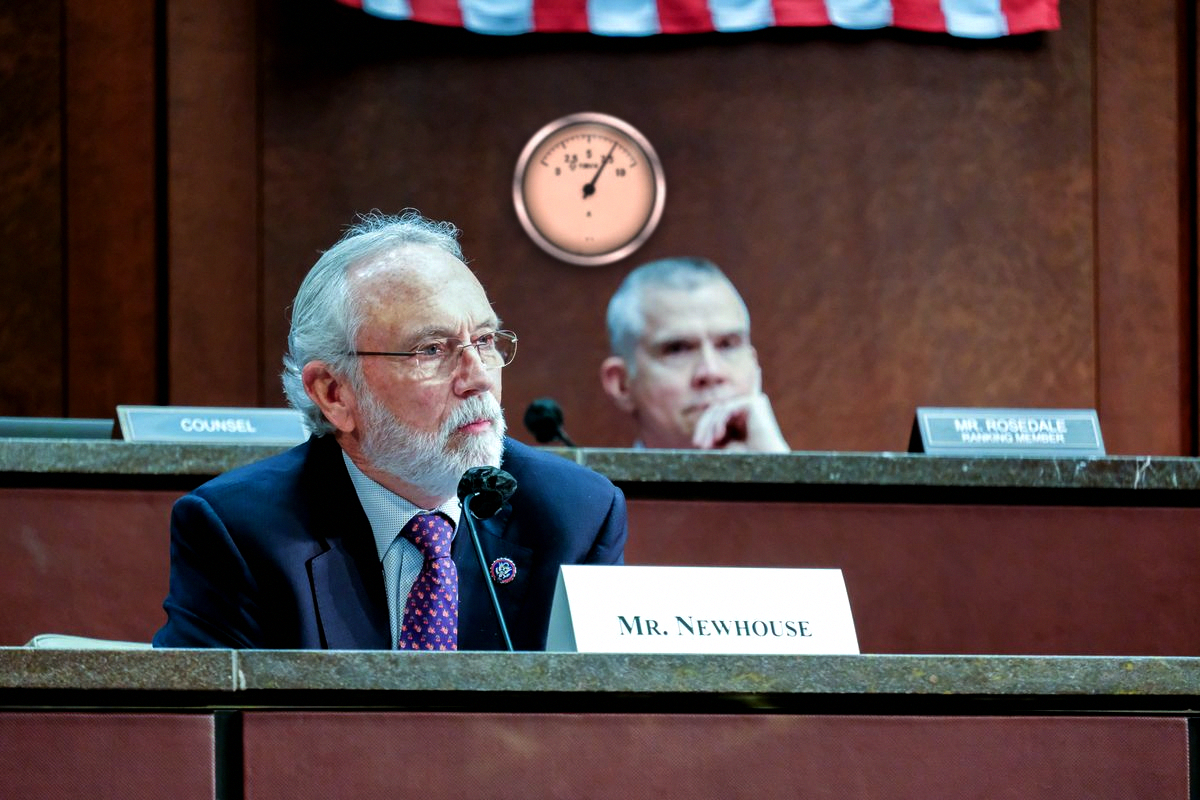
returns 7.5,A
